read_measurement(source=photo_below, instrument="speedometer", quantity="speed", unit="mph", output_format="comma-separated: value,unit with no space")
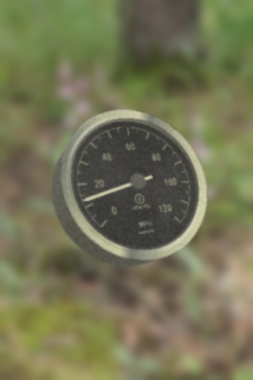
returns 12.5,mph
